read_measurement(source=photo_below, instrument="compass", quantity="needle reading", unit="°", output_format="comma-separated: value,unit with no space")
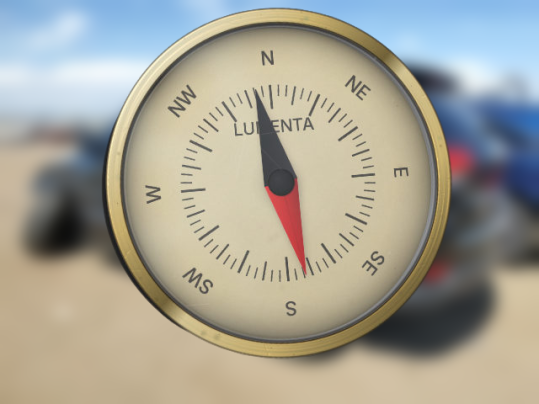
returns 170,°
